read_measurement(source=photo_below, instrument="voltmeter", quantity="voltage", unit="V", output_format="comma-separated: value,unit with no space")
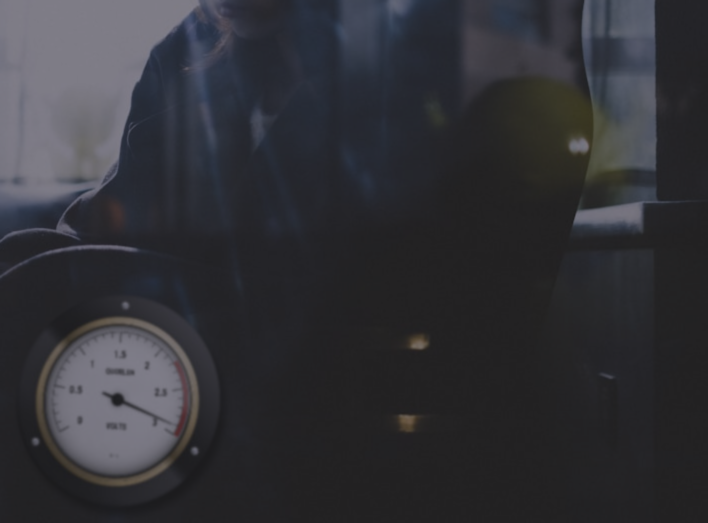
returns 2.9,V
